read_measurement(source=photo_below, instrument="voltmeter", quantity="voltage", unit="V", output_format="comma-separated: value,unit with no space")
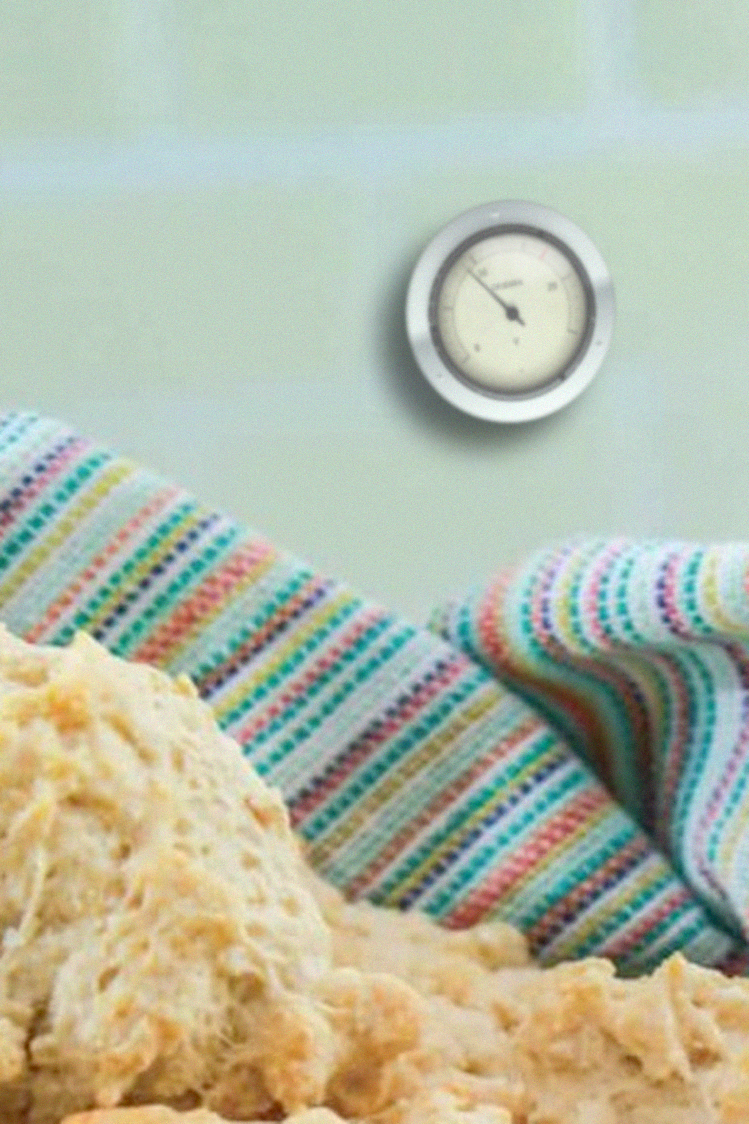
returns 9,V
